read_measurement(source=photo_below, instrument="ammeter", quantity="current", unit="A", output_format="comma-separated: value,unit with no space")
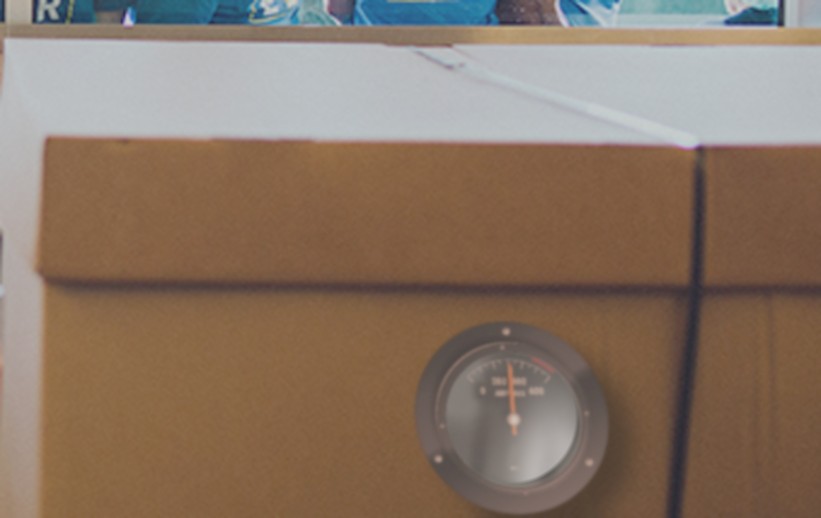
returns 300,A
